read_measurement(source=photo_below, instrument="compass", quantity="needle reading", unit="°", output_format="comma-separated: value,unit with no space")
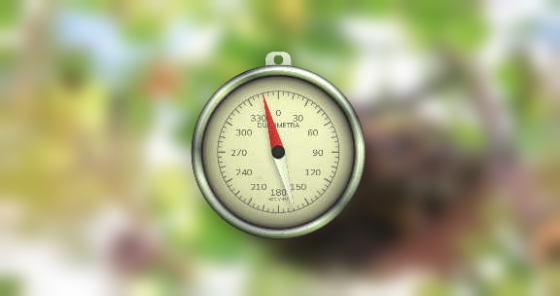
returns 345,°
